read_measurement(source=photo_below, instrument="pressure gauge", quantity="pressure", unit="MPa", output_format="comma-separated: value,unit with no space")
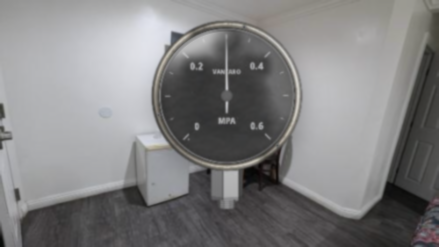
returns 0.3,MPa
